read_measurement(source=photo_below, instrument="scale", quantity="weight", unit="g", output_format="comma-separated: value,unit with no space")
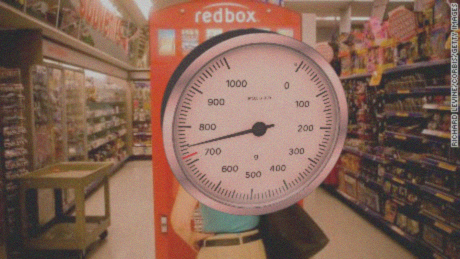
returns 750,g
